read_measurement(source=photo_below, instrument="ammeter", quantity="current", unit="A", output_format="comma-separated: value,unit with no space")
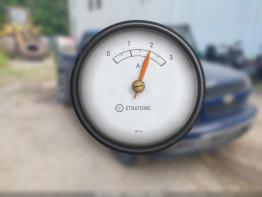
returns 2,A
